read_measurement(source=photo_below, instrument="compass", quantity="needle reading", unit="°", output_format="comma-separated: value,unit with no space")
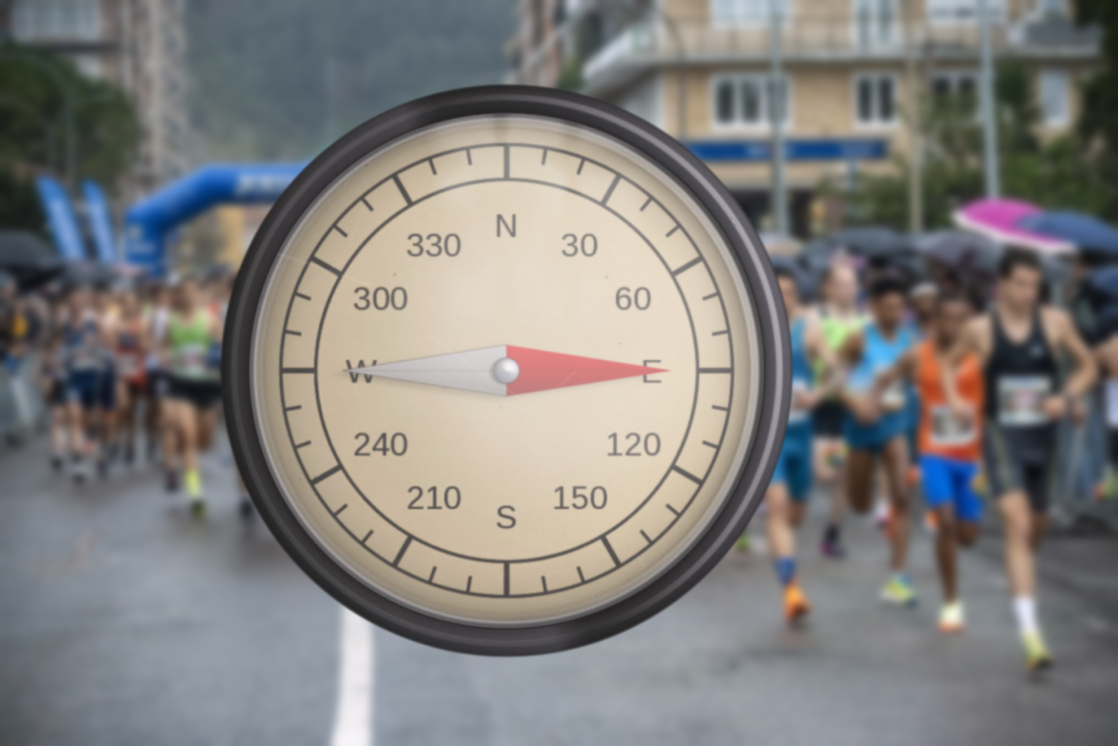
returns 90,°
